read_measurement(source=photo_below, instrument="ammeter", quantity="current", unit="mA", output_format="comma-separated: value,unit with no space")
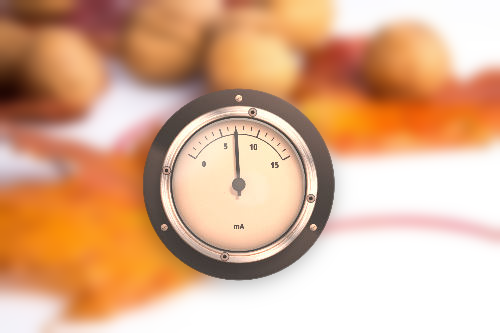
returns 7,mA
